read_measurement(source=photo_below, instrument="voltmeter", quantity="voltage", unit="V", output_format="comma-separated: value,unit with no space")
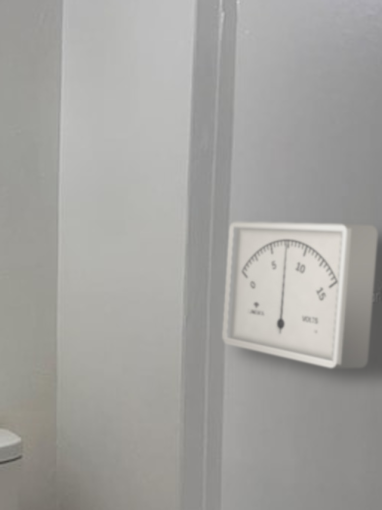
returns 7.5,V
